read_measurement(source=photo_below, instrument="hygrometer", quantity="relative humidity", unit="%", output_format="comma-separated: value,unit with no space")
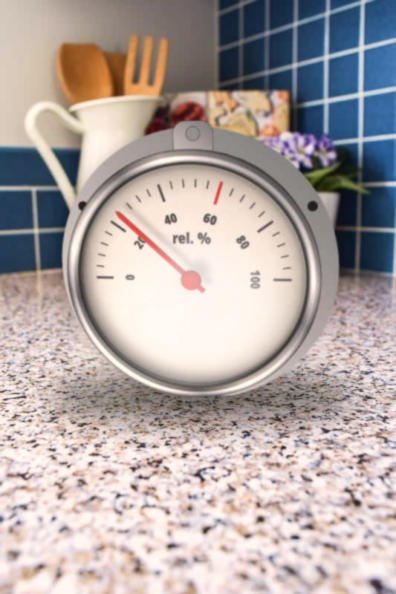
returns 24,%
